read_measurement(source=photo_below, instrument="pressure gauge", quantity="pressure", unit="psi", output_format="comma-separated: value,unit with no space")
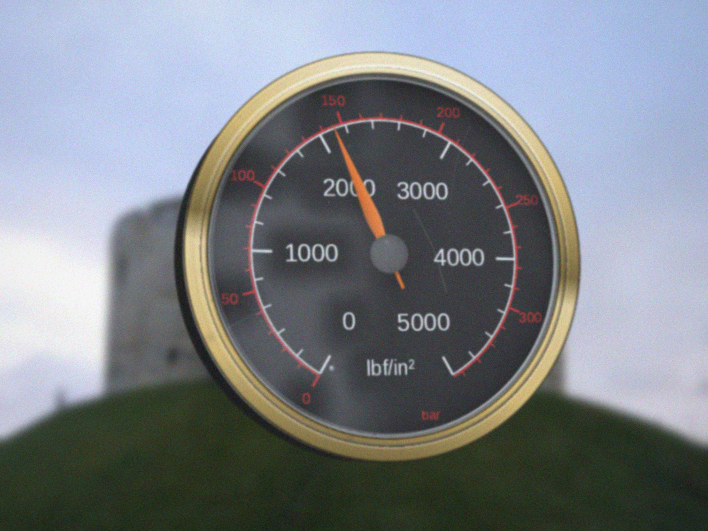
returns 2100,psi
